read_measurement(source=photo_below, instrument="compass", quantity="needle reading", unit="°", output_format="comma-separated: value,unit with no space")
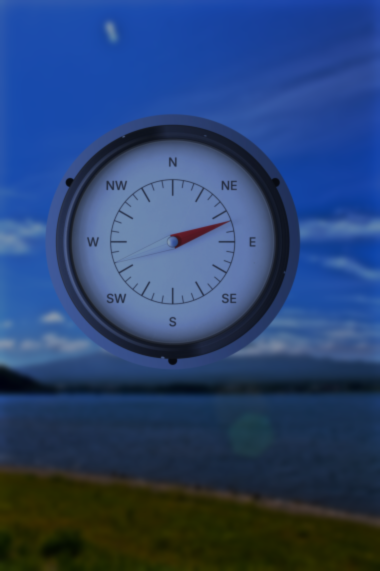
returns 70,°
